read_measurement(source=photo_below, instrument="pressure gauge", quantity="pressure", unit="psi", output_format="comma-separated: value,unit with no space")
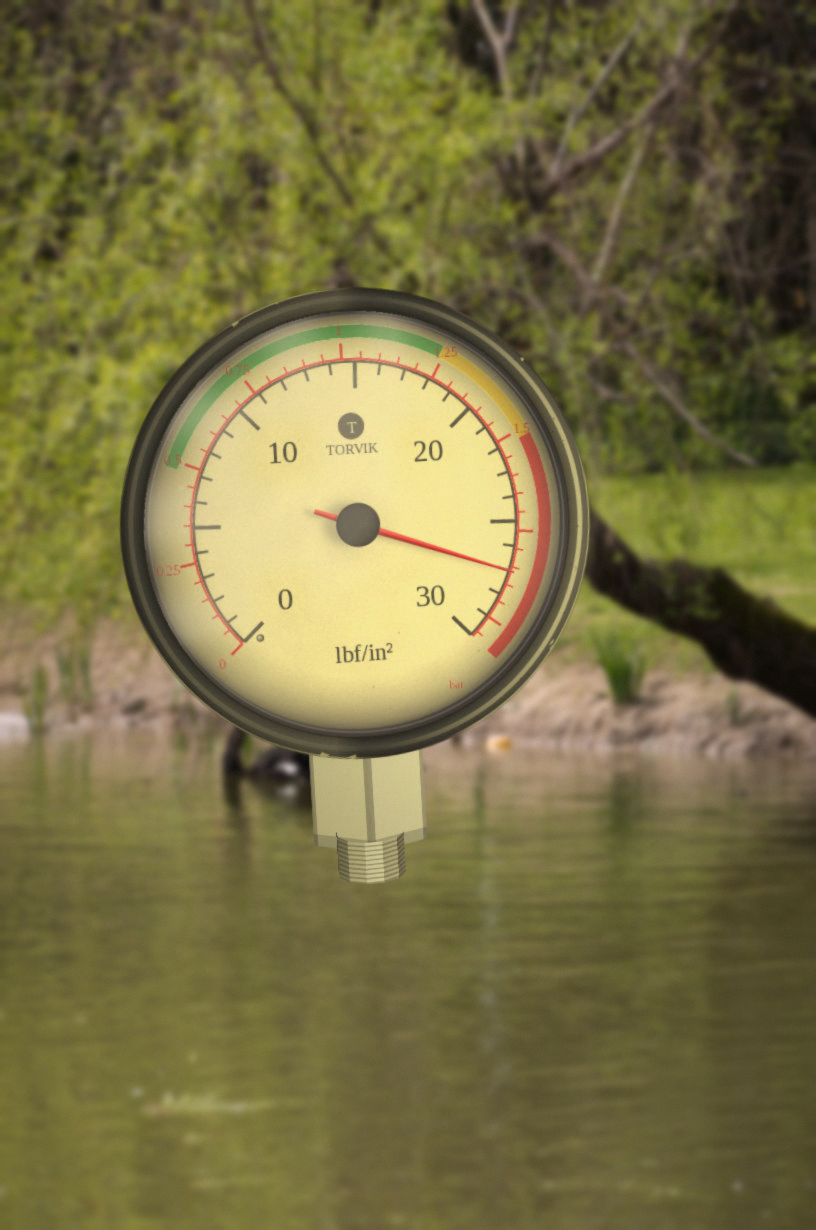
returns 27,psi
